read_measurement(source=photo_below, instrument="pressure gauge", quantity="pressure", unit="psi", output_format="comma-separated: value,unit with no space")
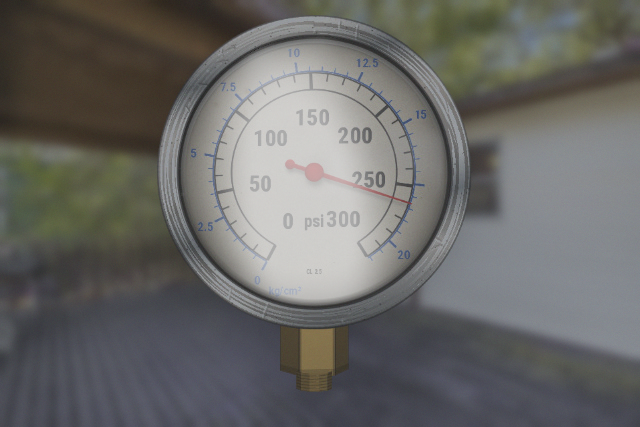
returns 260,psi
